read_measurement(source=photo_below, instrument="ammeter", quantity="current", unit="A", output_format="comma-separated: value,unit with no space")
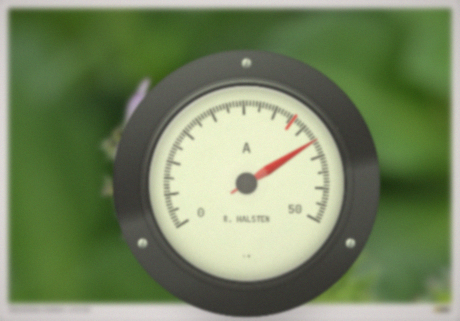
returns 37.5,A
